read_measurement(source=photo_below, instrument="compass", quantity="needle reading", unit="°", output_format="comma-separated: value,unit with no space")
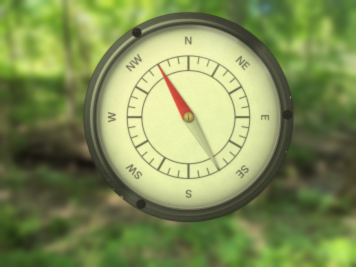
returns 330,°
